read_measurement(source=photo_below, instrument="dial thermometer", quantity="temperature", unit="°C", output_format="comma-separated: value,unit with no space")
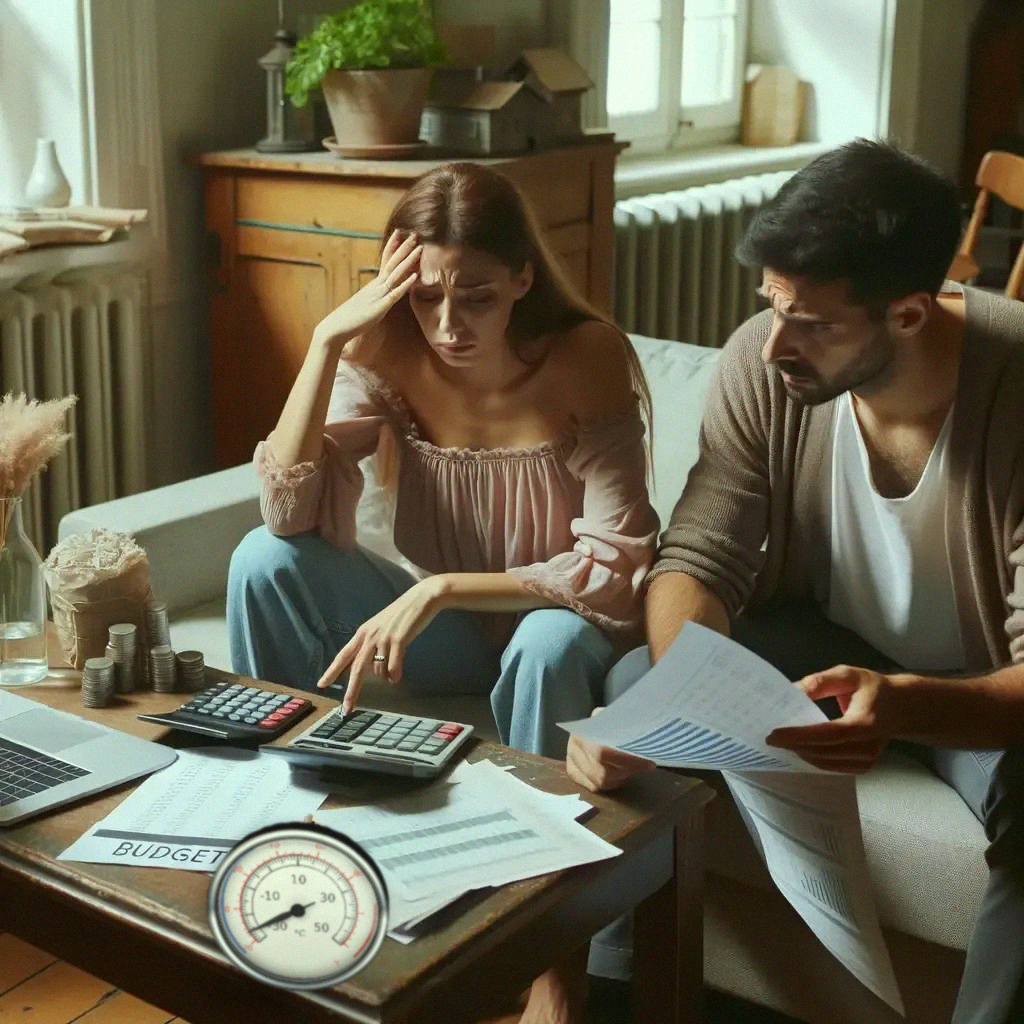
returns -25,°C
